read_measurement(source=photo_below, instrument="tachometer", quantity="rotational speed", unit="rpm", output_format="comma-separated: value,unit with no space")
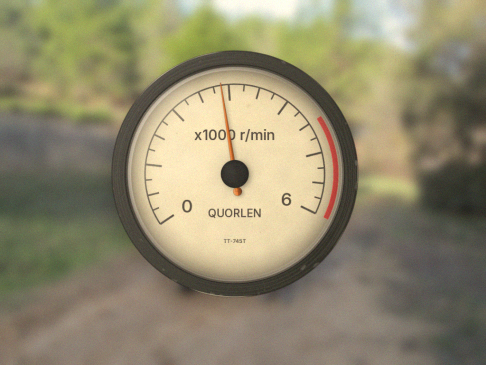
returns 2875,rpm
